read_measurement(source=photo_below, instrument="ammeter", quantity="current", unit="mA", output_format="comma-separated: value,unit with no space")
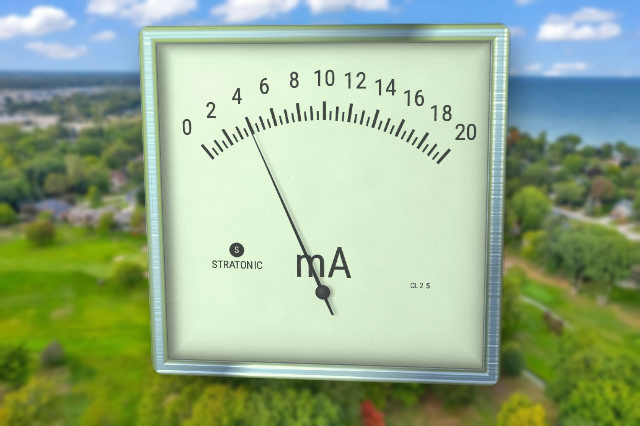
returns 4,mA
